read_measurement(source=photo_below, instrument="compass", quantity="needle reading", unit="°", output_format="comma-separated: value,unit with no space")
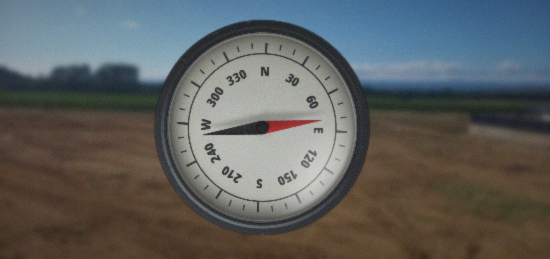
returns 80,°
